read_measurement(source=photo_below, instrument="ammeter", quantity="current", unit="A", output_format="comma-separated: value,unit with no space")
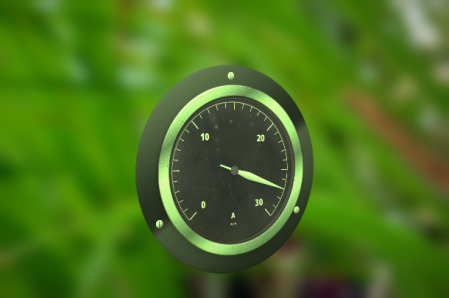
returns 27,A
